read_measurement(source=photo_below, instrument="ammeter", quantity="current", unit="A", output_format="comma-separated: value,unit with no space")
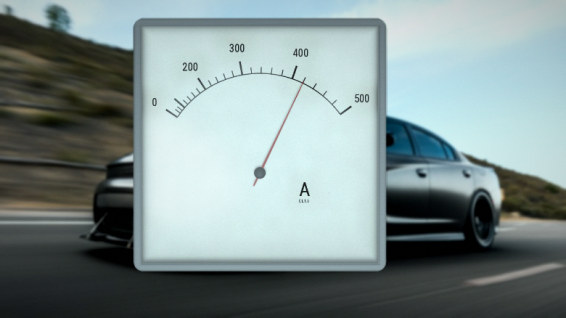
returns 420,A
